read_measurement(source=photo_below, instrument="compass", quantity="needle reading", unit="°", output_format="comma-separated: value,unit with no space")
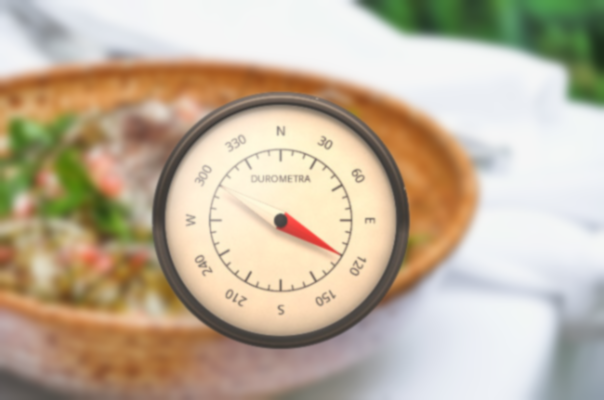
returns 120,°
